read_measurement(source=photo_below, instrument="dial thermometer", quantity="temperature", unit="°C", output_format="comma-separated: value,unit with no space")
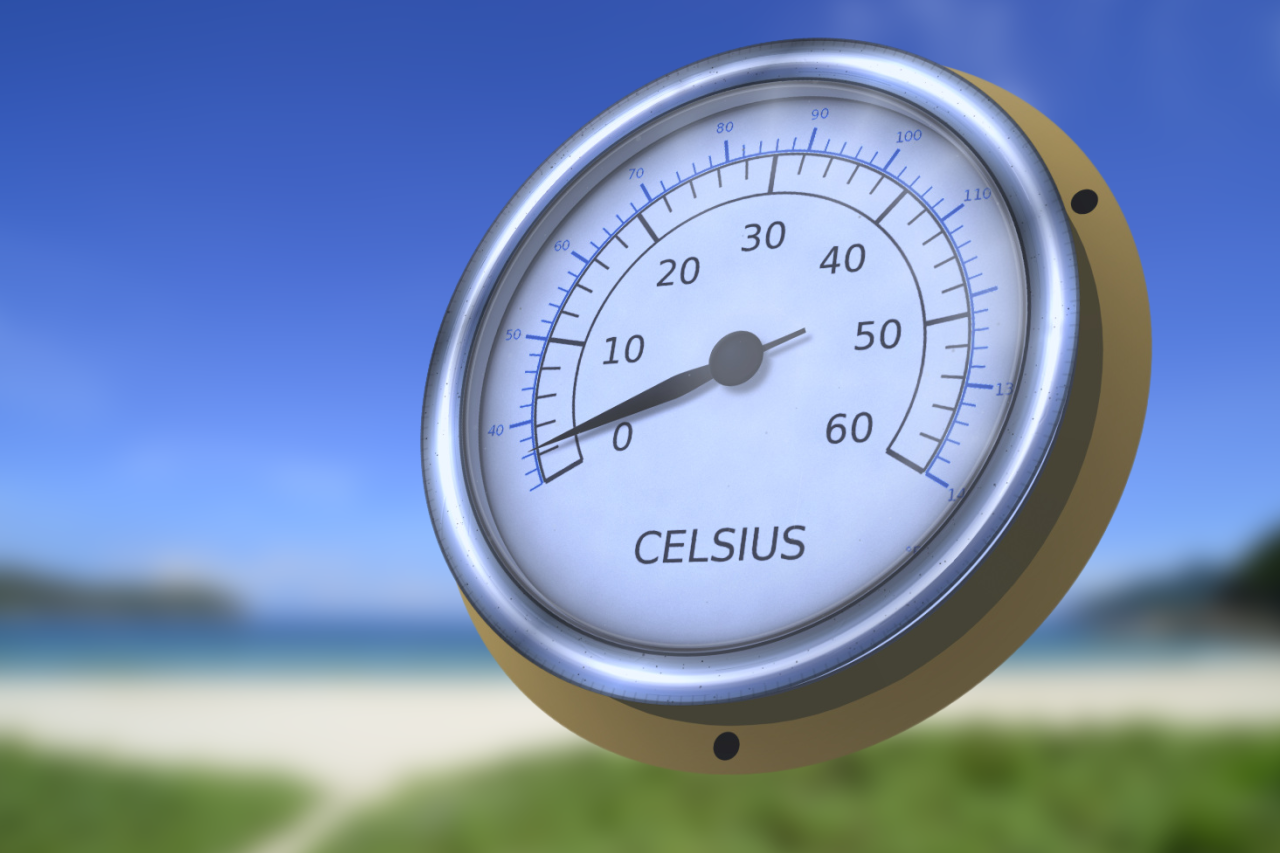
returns 2,°C
